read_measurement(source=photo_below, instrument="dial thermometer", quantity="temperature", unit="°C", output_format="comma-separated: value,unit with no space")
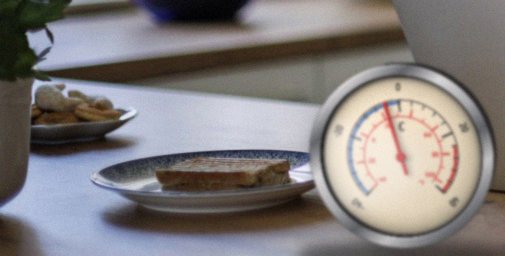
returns -4,°C
